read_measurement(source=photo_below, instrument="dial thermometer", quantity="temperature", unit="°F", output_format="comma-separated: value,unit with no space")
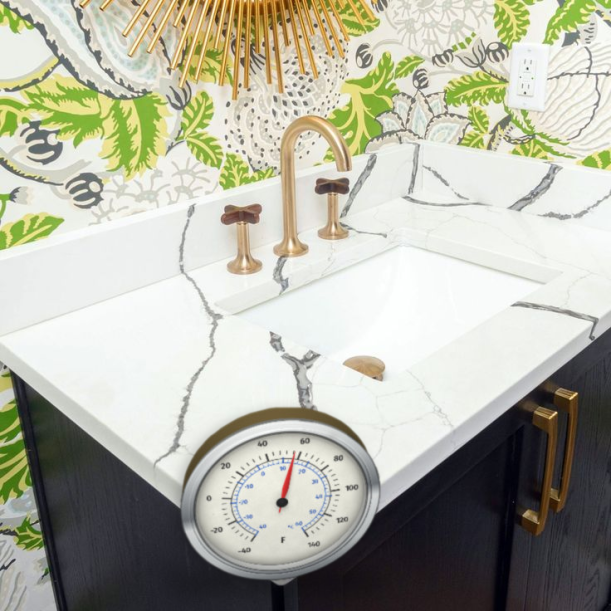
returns 56,°F
